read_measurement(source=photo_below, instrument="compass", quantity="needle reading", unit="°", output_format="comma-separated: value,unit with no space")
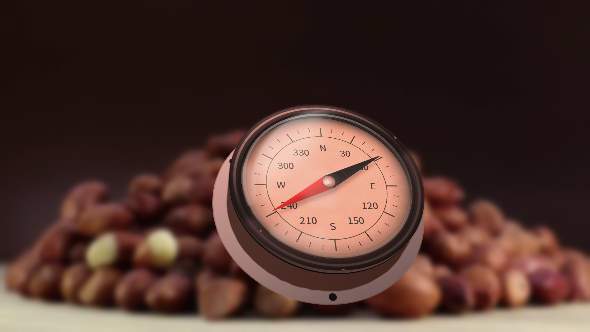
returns 240,°
